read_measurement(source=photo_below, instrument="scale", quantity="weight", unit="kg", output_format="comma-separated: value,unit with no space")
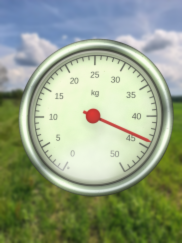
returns 44,kg
